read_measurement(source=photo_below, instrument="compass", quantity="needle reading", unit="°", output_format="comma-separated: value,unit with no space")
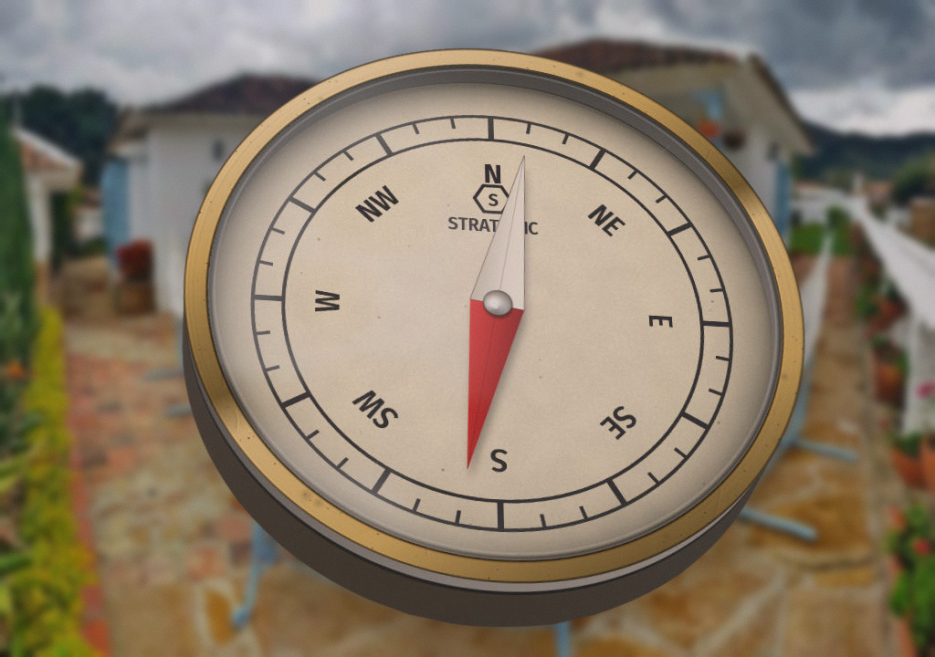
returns 190,°
